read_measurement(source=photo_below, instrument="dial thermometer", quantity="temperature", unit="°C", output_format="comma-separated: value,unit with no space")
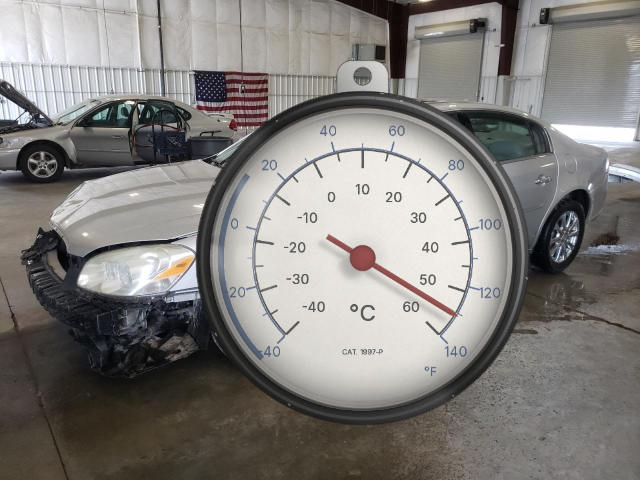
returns 55,°C
